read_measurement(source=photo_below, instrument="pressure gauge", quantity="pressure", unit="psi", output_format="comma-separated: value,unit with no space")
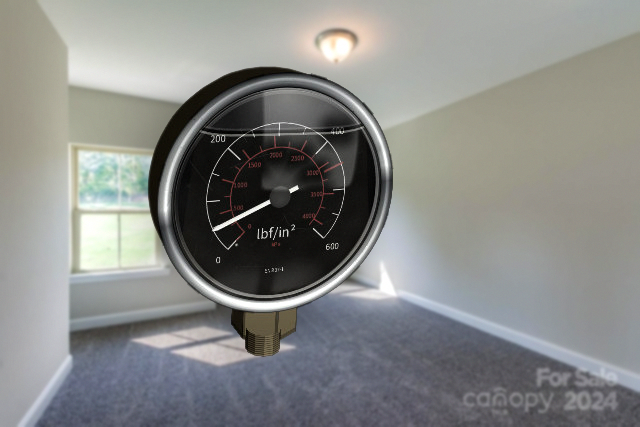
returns 50,psi
